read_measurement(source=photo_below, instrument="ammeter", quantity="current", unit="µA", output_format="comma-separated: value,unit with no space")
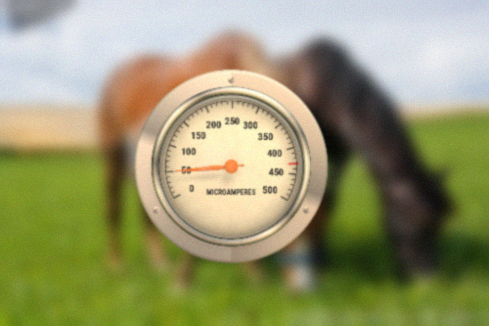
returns 50,µA
